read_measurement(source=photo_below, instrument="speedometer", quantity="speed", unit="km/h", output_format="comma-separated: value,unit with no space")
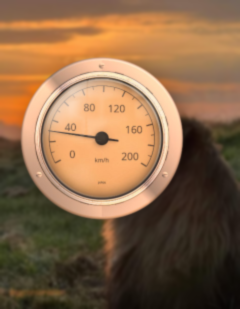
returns 30,km/h
